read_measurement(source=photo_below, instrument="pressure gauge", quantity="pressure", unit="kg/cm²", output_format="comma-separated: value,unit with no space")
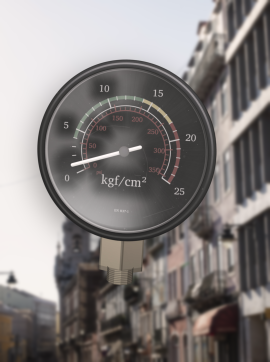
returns 1,kg/cm²
